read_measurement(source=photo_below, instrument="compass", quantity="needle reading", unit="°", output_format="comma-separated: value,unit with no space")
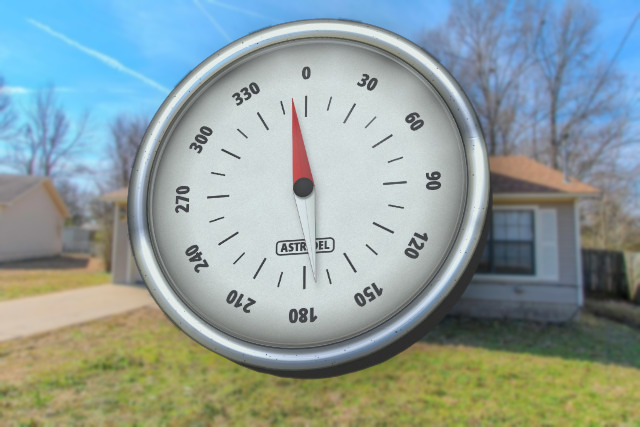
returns 352.5,°
